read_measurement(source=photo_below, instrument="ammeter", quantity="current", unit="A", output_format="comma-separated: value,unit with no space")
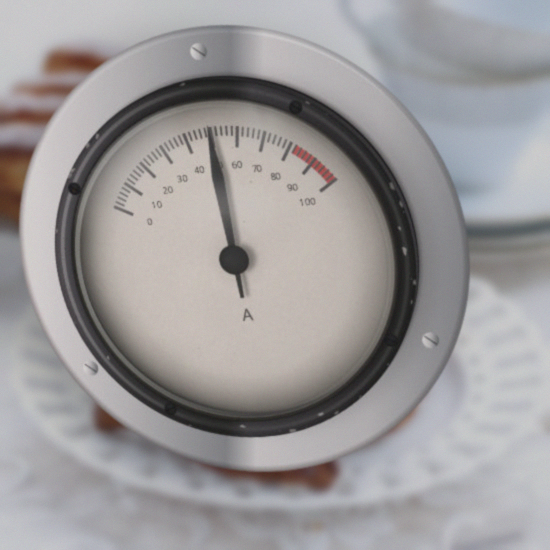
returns 50,A
